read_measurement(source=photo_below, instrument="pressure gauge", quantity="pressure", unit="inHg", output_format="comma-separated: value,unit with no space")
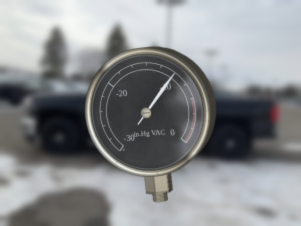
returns -10,inHg
